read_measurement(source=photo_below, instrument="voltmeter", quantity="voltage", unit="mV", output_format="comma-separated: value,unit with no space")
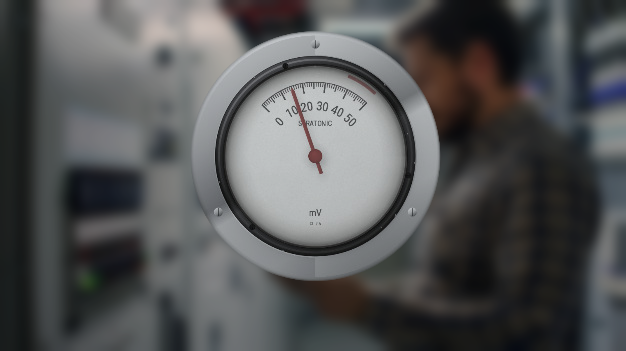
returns 15,mV
